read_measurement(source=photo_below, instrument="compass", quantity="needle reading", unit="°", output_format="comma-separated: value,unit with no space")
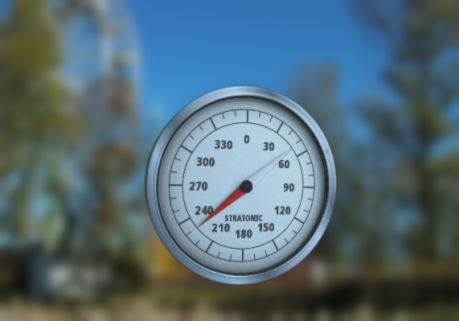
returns 230,°
